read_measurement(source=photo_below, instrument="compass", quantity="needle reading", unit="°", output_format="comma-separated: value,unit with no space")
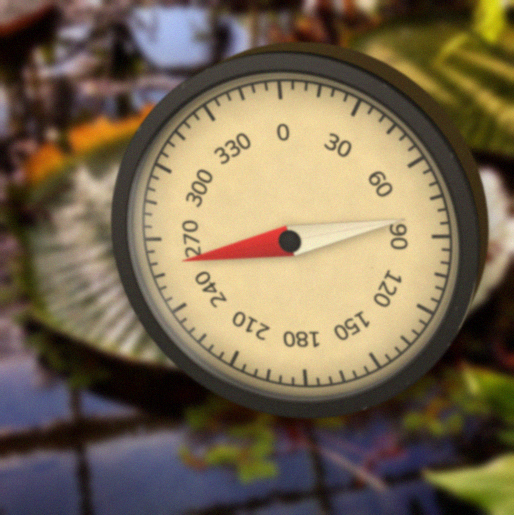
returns 260,°
